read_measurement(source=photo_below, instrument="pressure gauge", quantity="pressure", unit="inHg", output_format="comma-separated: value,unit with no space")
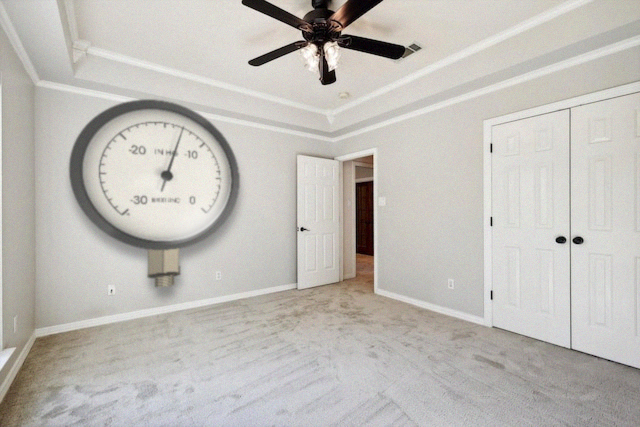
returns -13,inHg
